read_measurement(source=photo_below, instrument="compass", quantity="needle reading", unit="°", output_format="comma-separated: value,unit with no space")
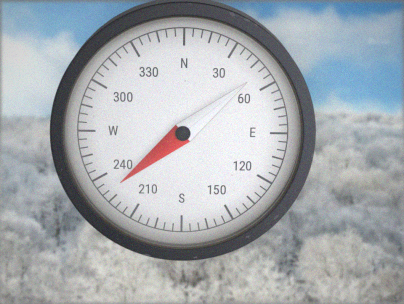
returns 230,°
